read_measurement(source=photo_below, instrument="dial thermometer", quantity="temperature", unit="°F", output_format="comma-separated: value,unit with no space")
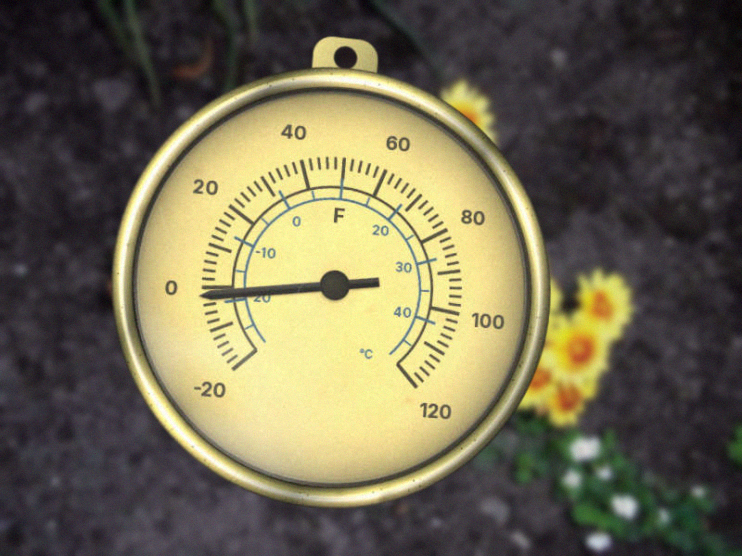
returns -2,°F
